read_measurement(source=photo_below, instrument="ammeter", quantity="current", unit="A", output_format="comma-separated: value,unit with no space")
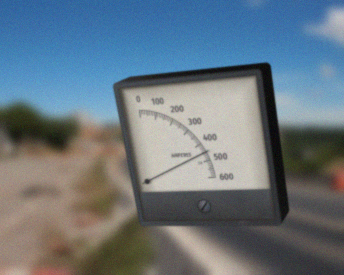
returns 450,A
